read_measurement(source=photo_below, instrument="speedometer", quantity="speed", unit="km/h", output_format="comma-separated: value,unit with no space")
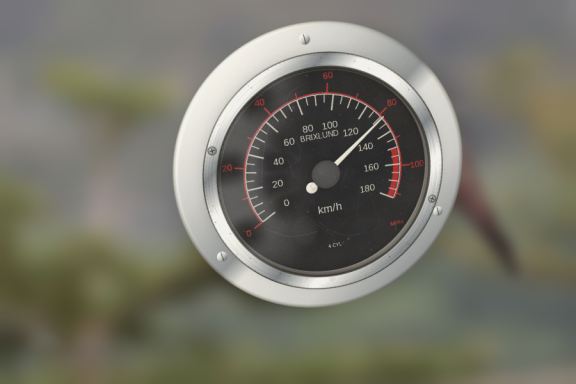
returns 130,km/h
